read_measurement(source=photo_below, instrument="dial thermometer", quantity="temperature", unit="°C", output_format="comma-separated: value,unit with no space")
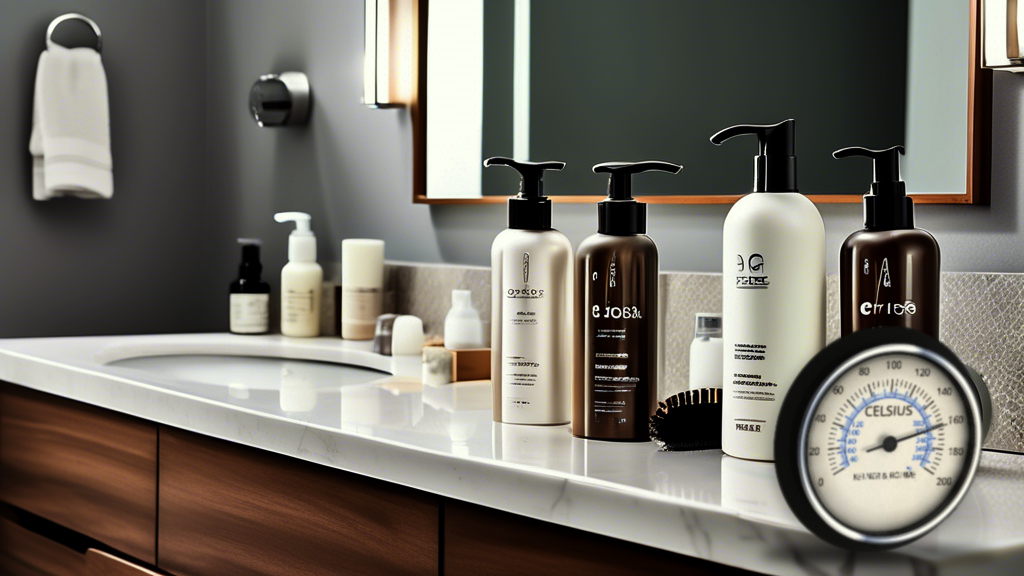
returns 160,°C
